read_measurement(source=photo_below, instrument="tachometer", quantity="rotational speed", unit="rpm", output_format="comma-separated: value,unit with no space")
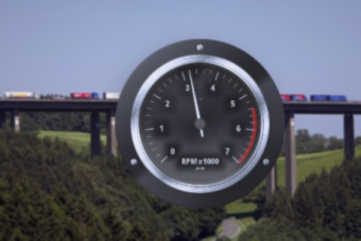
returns 3200,rpm
